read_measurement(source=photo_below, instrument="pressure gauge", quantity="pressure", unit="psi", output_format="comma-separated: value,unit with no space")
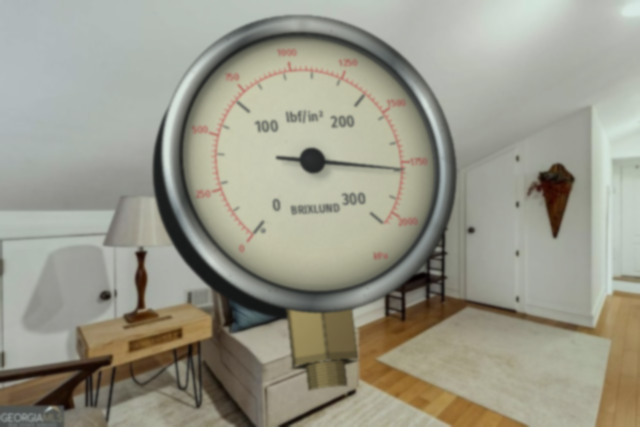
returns 260,psi
